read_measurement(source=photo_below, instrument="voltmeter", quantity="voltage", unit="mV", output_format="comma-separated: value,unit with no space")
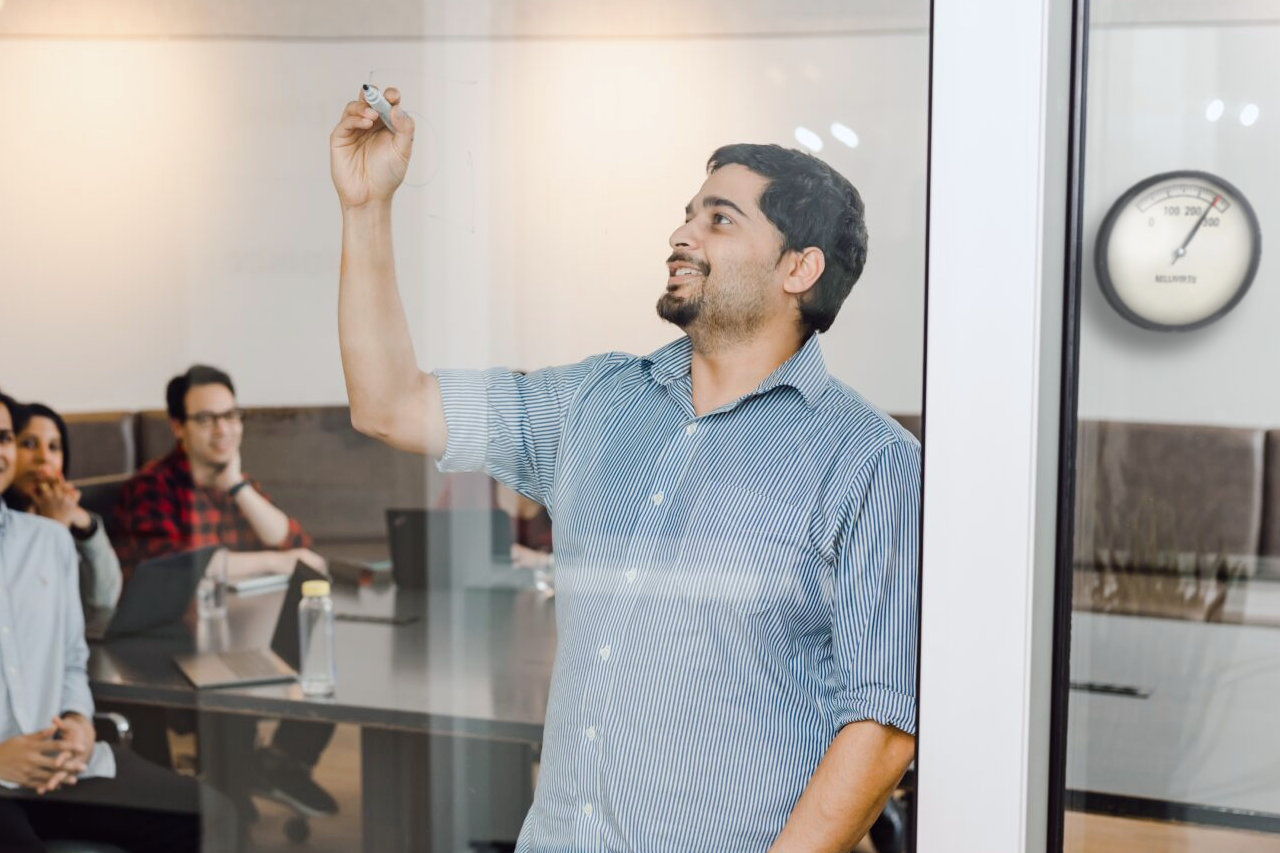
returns 250,mV
